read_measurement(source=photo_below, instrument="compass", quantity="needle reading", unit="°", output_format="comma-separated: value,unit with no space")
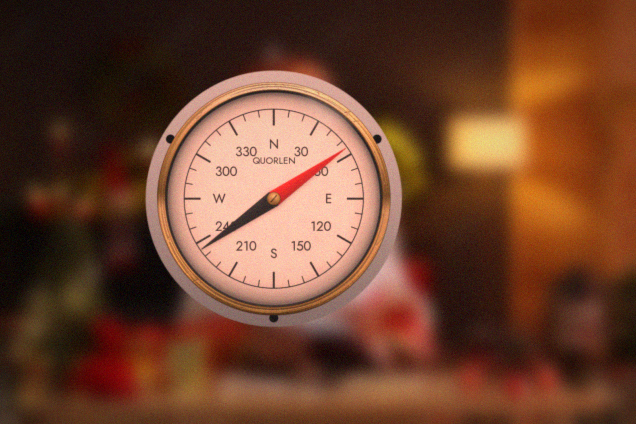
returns 55,°
